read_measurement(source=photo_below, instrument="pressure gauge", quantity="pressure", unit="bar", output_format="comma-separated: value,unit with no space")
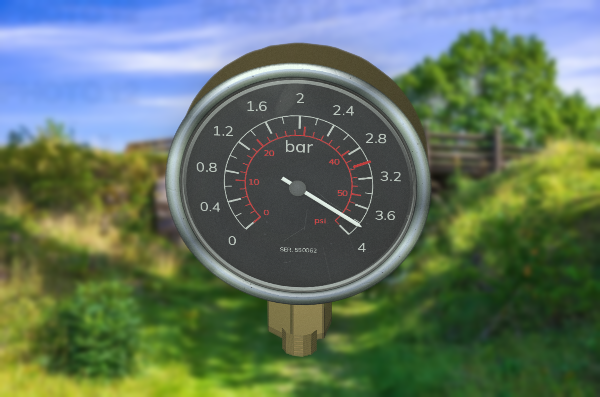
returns 3.8,bar
